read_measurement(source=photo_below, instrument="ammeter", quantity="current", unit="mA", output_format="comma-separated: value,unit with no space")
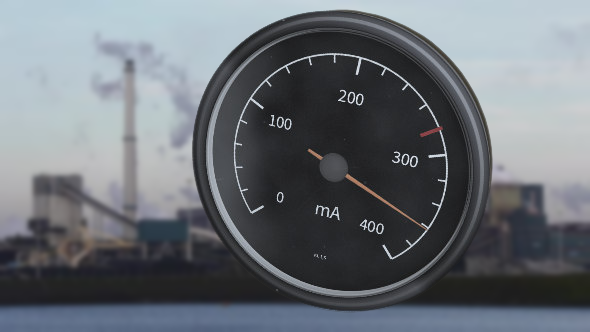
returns 360,mA
